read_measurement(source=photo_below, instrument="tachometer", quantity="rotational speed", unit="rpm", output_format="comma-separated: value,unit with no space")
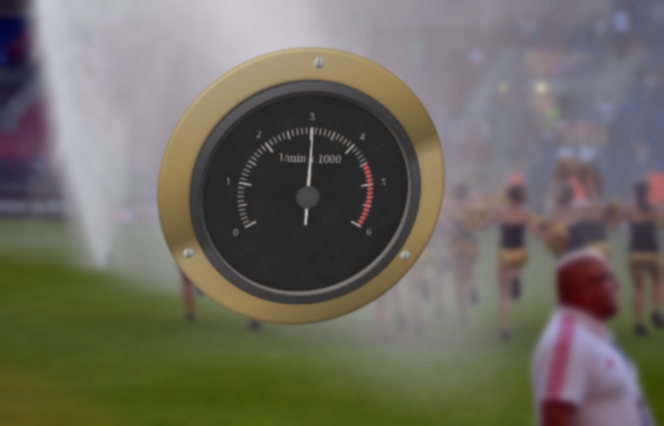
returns 3000,rpm
